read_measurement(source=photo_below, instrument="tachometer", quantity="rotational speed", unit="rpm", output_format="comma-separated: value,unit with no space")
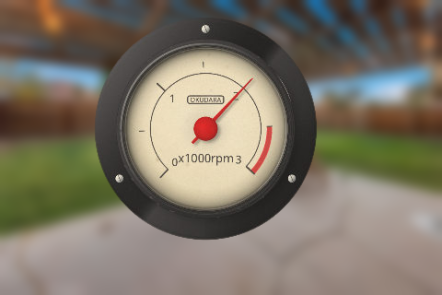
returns 2000,rpm
